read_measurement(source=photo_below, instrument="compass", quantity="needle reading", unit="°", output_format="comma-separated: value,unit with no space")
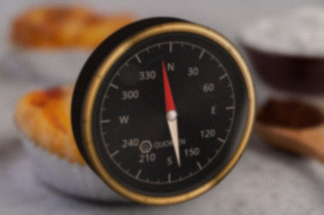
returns 350,°
